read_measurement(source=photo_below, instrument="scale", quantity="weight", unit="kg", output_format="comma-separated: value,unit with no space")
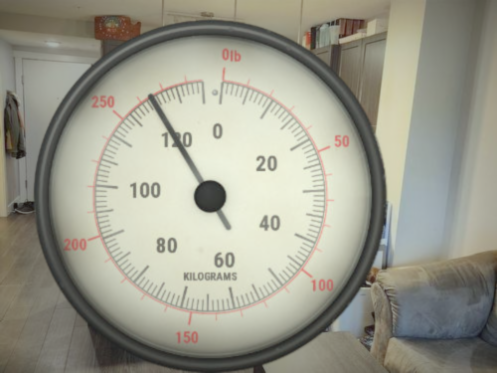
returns 120,kg
